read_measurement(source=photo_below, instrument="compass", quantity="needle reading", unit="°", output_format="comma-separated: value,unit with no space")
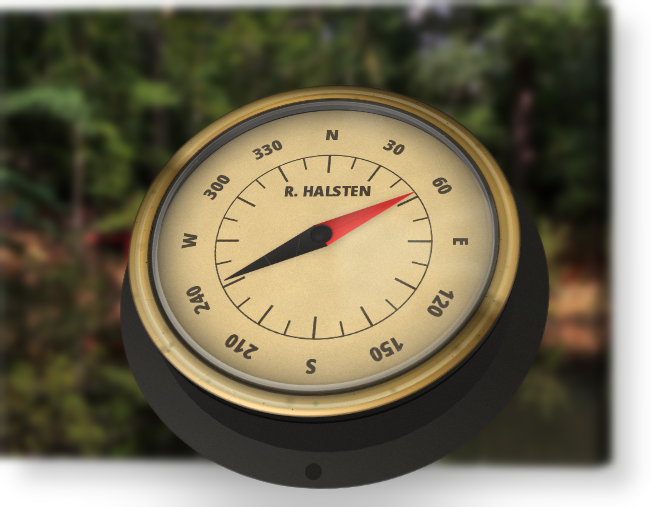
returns 60,°
